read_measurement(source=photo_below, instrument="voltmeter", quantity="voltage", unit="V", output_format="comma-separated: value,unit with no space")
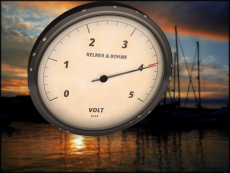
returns 4,V
